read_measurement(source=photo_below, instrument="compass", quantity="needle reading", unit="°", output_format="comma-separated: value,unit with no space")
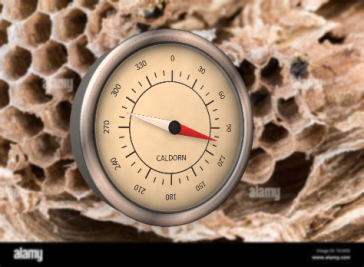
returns 105,°
